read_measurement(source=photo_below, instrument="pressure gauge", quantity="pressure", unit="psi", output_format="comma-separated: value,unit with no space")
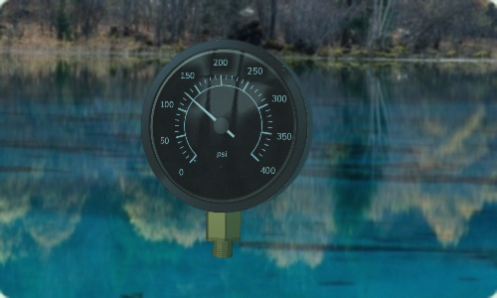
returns 130,psi
